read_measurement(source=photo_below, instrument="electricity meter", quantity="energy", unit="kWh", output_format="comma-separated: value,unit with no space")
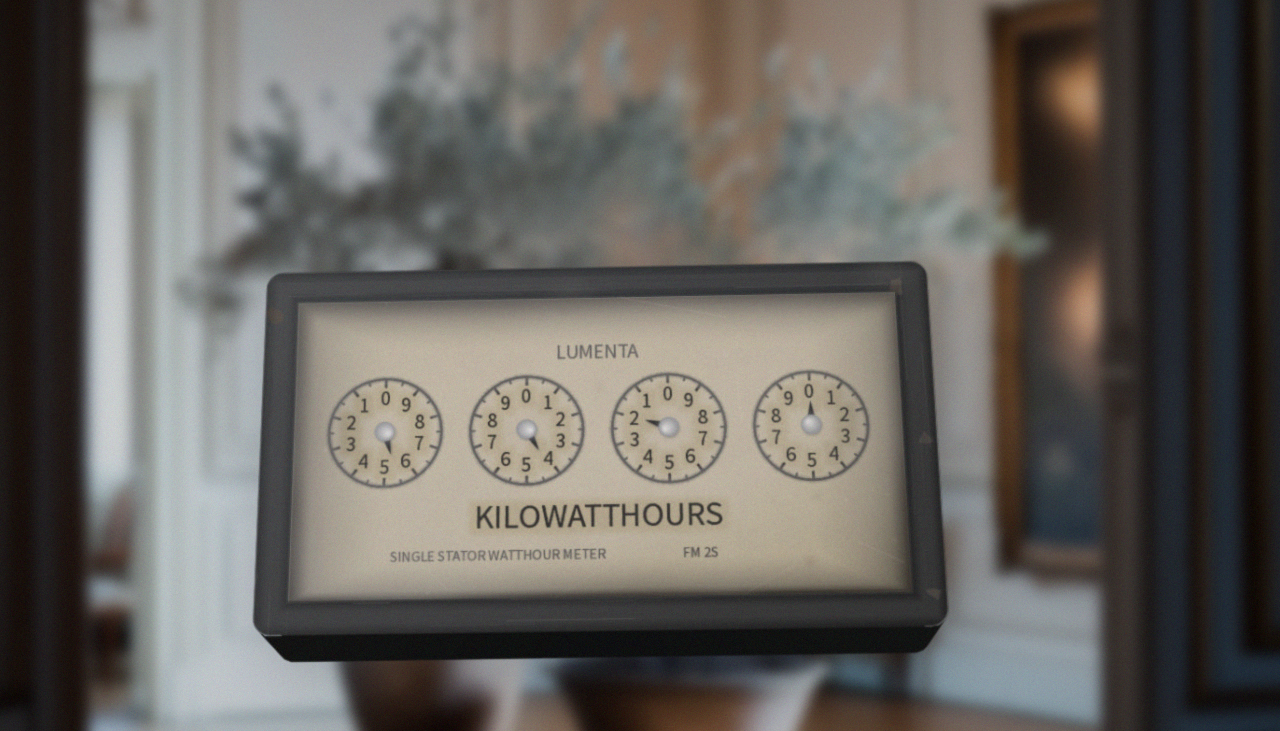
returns 5420,kWh
